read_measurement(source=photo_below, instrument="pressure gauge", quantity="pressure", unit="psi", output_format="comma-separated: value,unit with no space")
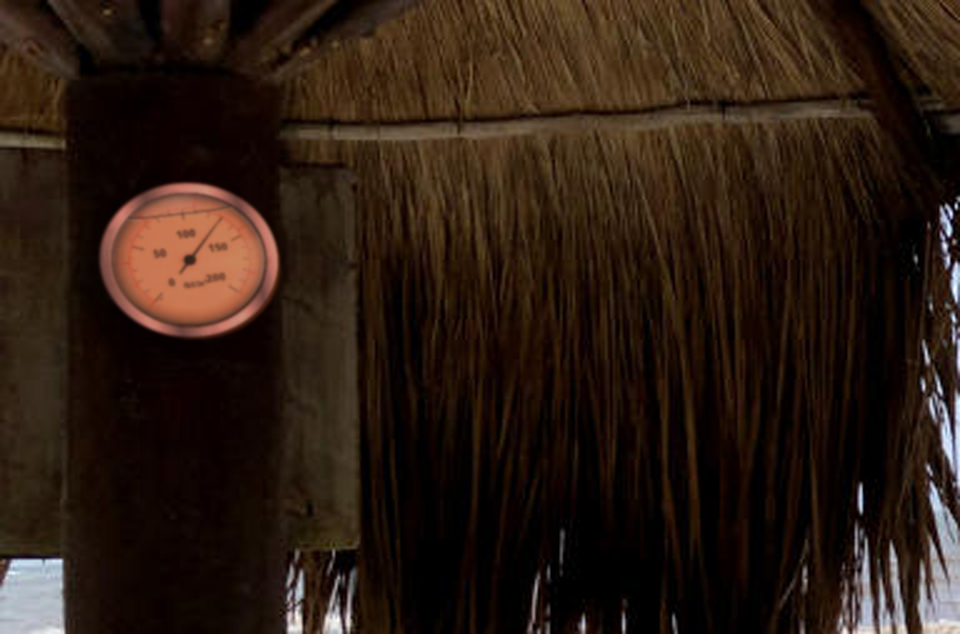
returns 130,psi
